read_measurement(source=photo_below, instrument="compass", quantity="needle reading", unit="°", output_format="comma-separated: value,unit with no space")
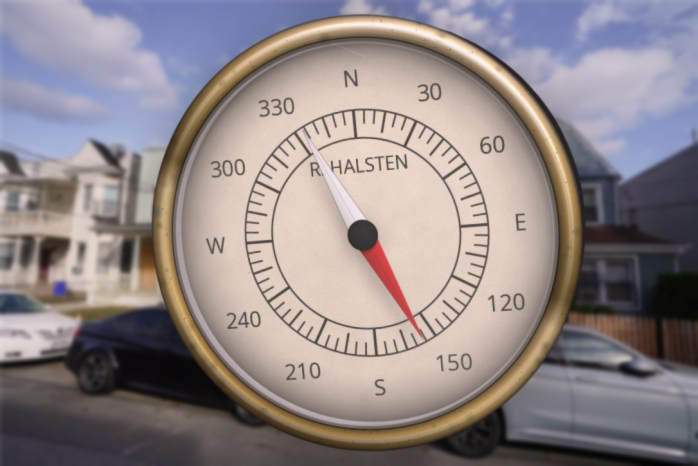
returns 155,°
